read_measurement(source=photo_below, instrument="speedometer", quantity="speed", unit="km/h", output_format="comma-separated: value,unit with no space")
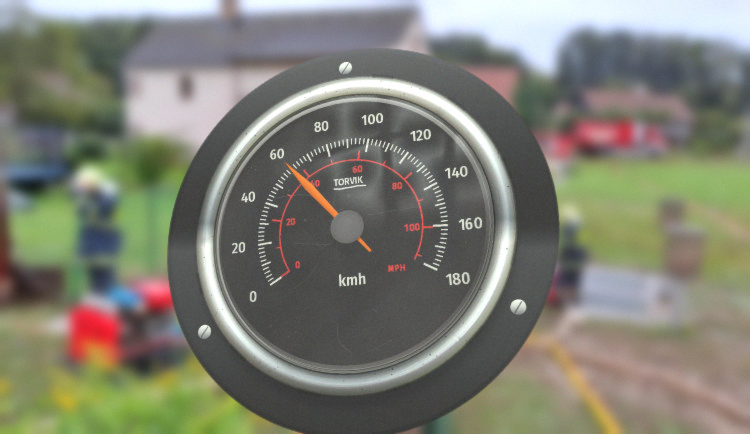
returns 60,km/h
